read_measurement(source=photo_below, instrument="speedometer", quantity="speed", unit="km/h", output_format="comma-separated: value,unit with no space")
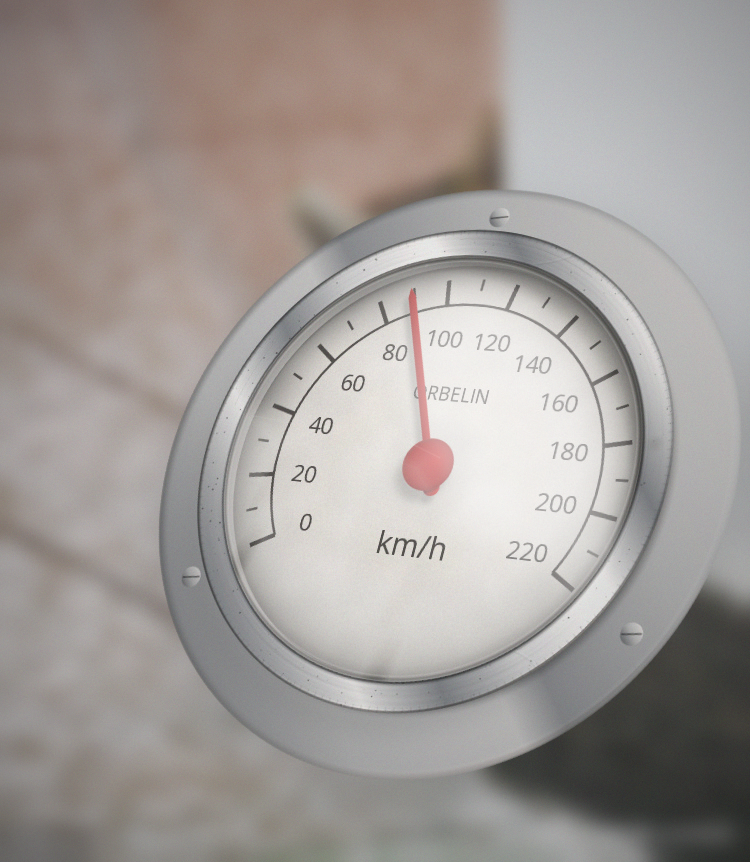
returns 90,km/h
